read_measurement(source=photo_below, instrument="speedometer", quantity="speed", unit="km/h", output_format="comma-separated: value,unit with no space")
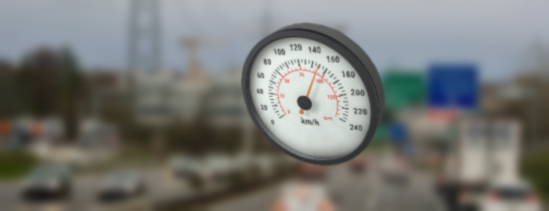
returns 150,km/h
